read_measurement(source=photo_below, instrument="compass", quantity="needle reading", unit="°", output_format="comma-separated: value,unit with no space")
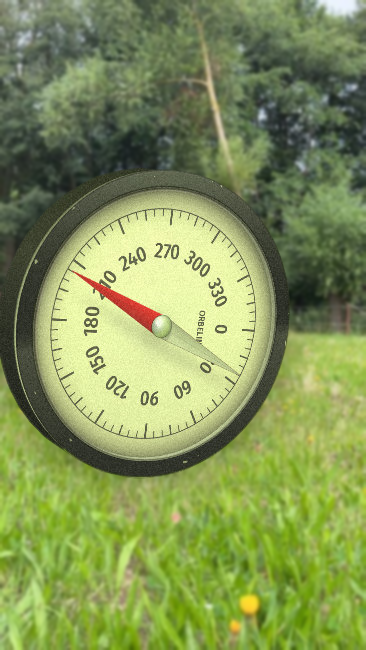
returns 205,°
